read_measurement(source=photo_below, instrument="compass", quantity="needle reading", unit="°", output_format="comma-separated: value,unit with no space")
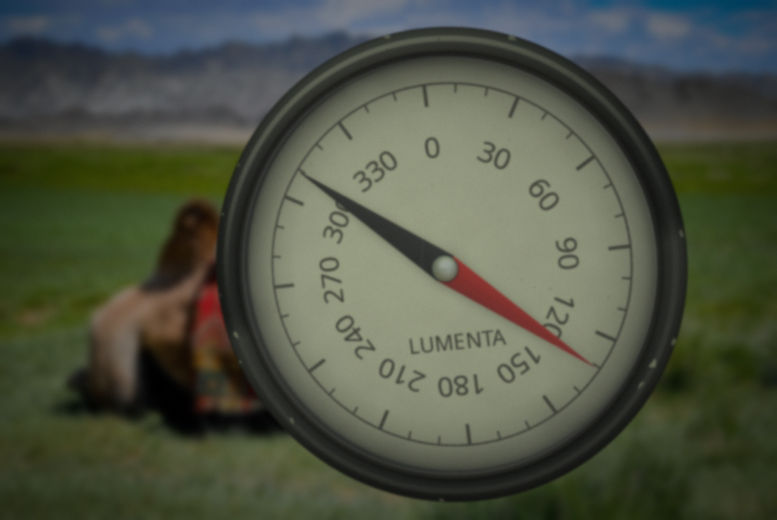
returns 130,°
